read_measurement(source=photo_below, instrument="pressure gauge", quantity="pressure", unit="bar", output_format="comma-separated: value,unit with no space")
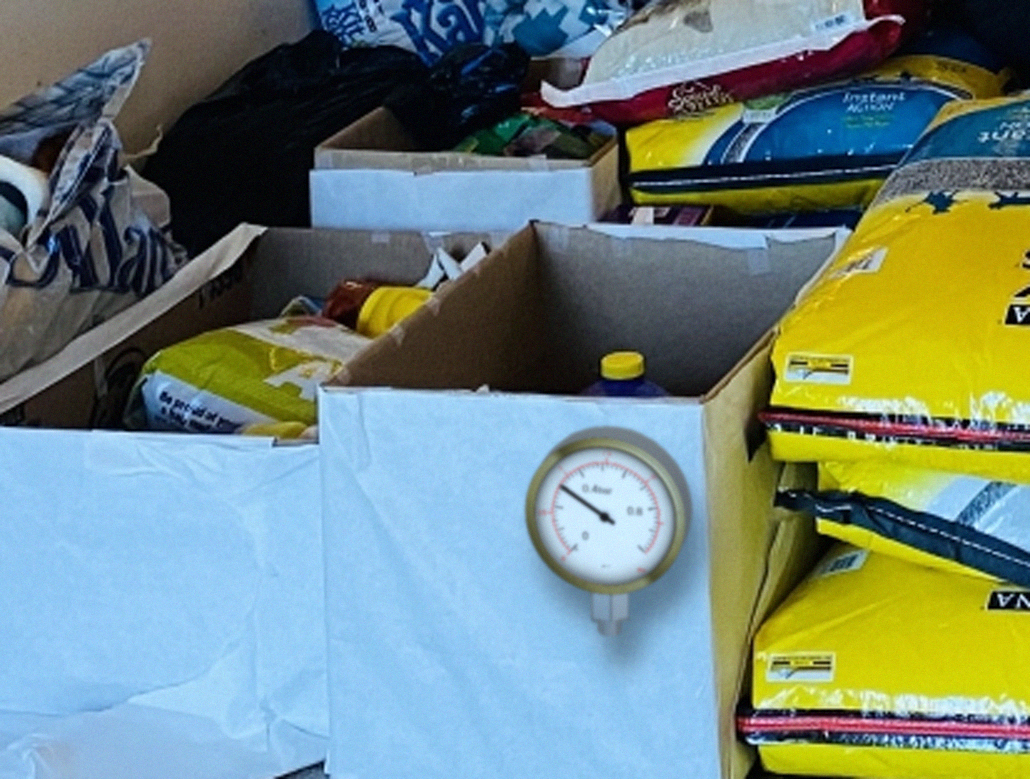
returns 0.3,bar
